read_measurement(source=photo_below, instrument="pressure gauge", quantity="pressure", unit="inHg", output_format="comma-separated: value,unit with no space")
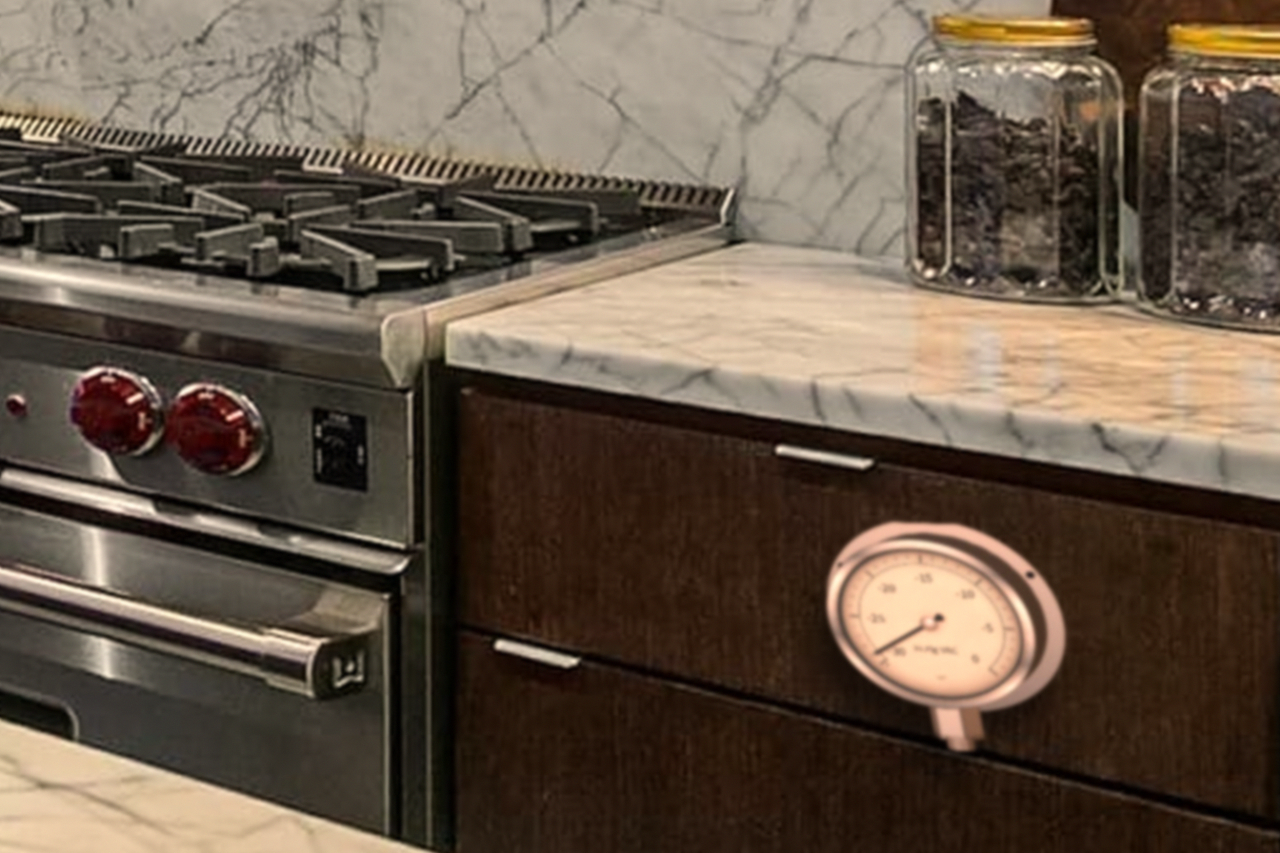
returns -29,inHg
